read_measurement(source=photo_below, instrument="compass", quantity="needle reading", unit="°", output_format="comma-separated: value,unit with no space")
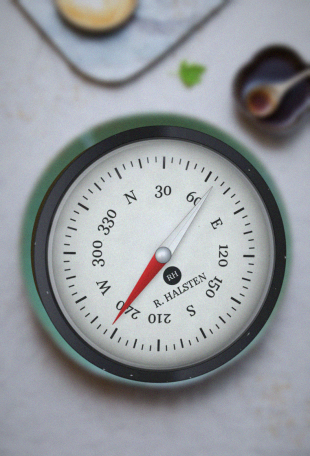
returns 245,°
